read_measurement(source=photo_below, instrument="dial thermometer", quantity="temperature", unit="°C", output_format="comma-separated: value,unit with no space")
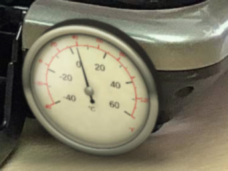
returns 5,°C
